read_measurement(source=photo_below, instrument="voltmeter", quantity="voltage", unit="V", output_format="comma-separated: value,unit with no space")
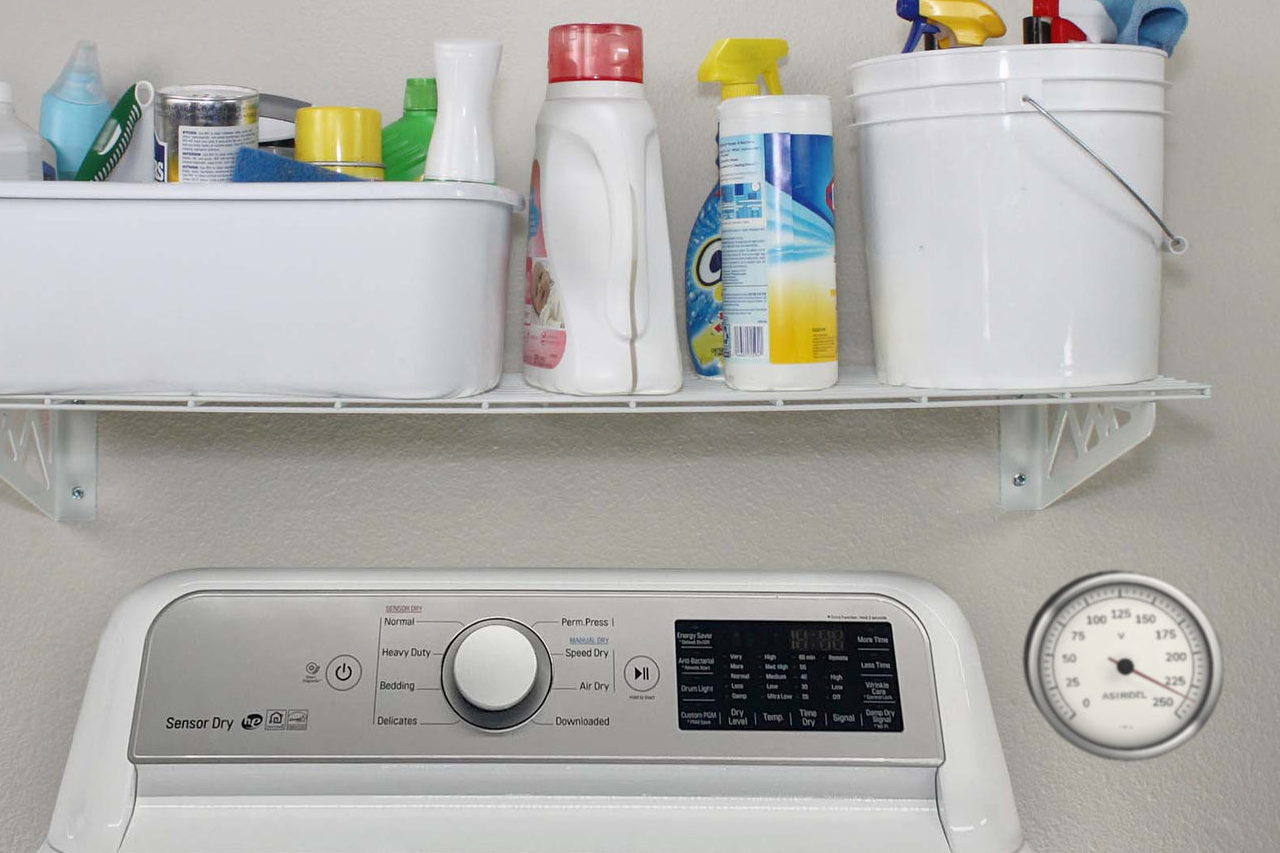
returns 235,V
